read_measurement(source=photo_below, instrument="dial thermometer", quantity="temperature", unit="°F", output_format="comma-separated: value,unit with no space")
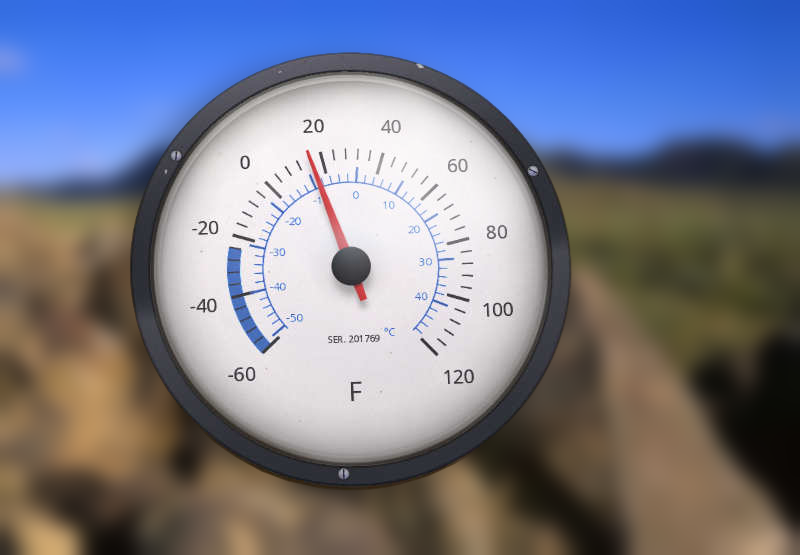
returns 16,°F
